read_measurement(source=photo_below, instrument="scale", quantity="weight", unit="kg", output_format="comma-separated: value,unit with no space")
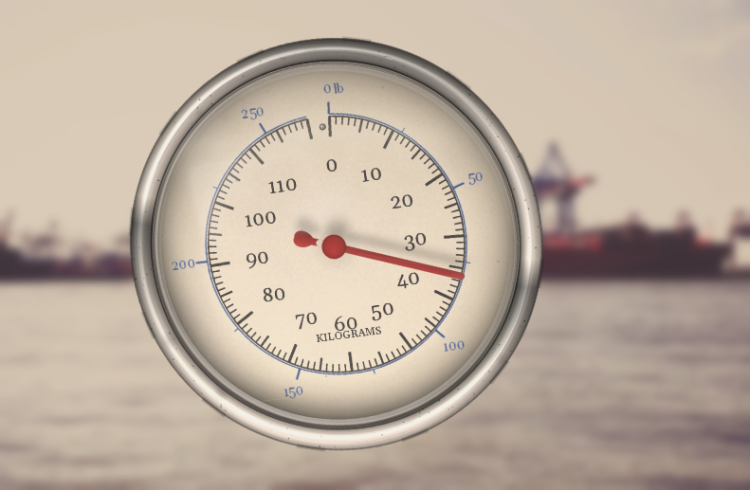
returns 36,kg
